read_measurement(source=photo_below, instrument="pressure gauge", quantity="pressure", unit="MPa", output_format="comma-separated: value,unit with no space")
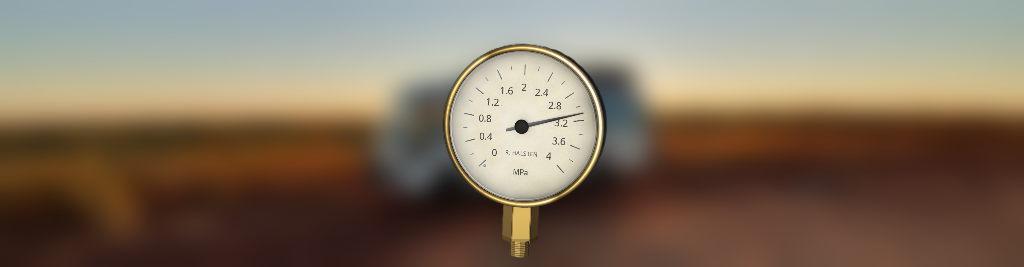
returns 3.1,MPa
